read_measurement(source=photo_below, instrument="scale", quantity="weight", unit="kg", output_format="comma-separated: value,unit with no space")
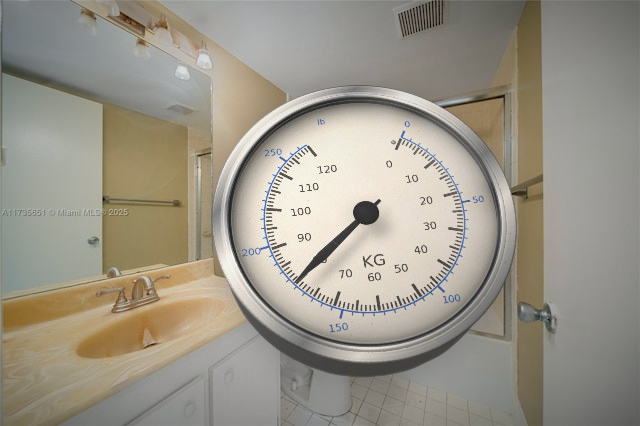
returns 80,kg
